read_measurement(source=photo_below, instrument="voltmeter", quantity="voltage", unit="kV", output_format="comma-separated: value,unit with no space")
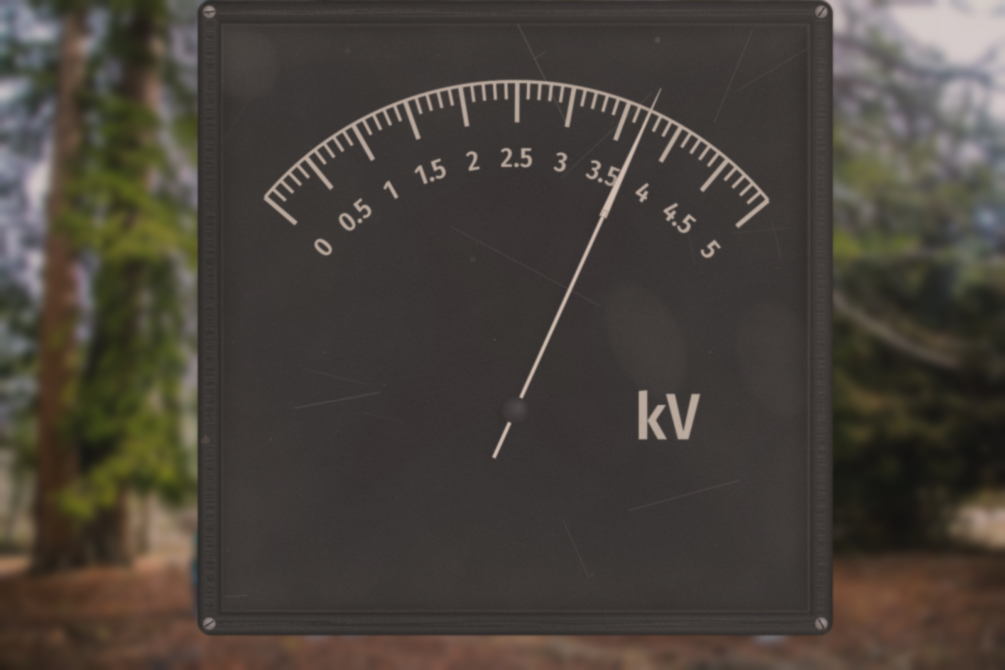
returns 3.7,kV
